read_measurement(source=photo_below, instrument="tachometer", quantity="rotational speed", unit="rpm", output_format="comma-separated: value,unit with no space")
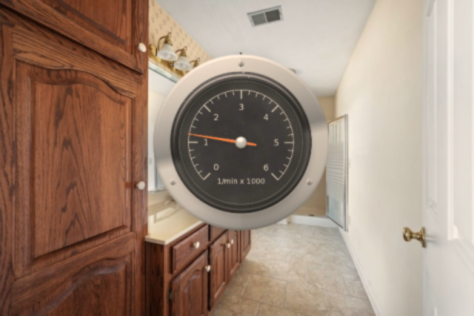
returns 1200,rpm
